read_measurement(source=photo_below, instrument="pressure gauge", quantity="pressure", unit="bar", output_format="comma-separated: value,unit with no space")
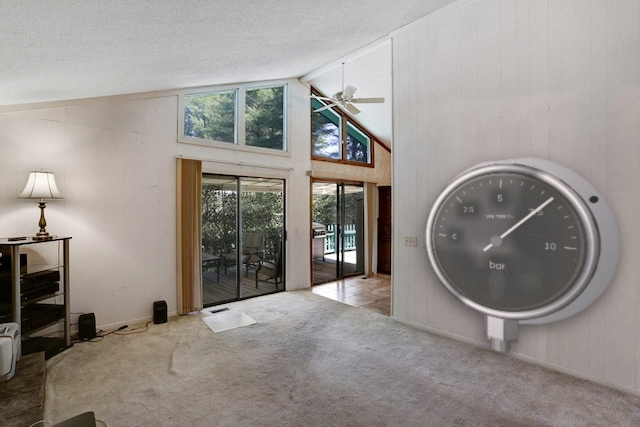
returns 7.5,bar
